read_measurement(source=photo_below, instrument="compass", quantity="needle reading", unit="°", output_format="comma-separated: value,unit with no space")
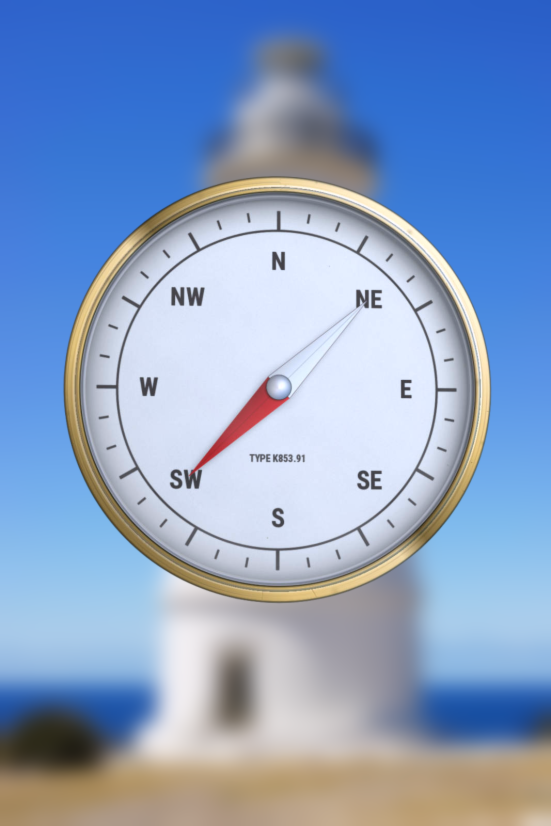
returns 225,°
